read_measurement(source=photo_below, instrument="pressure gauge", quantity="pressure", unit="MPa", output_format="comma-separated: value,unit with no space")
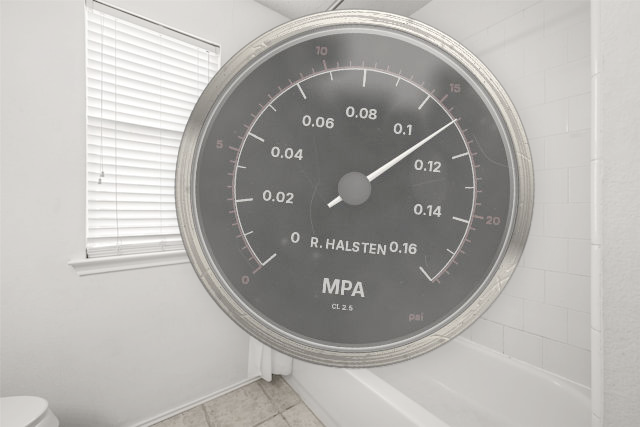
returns 0.11,MPa
